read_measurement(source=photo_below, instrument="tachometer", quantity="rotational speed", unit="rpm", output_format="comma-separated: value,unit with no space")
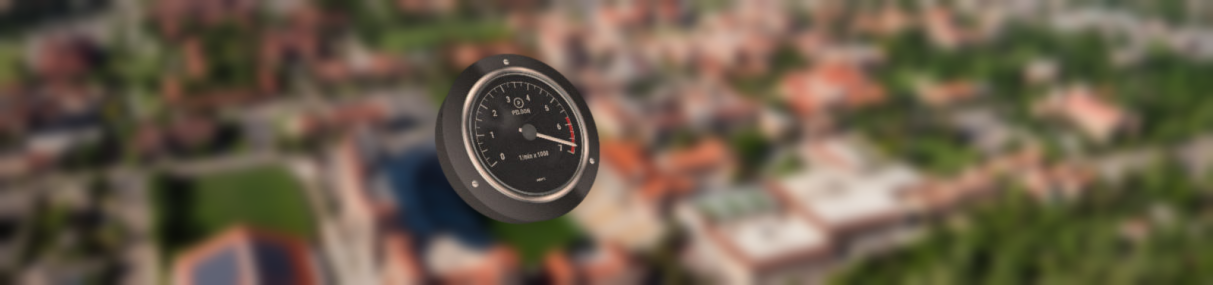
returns 6750,rpm
